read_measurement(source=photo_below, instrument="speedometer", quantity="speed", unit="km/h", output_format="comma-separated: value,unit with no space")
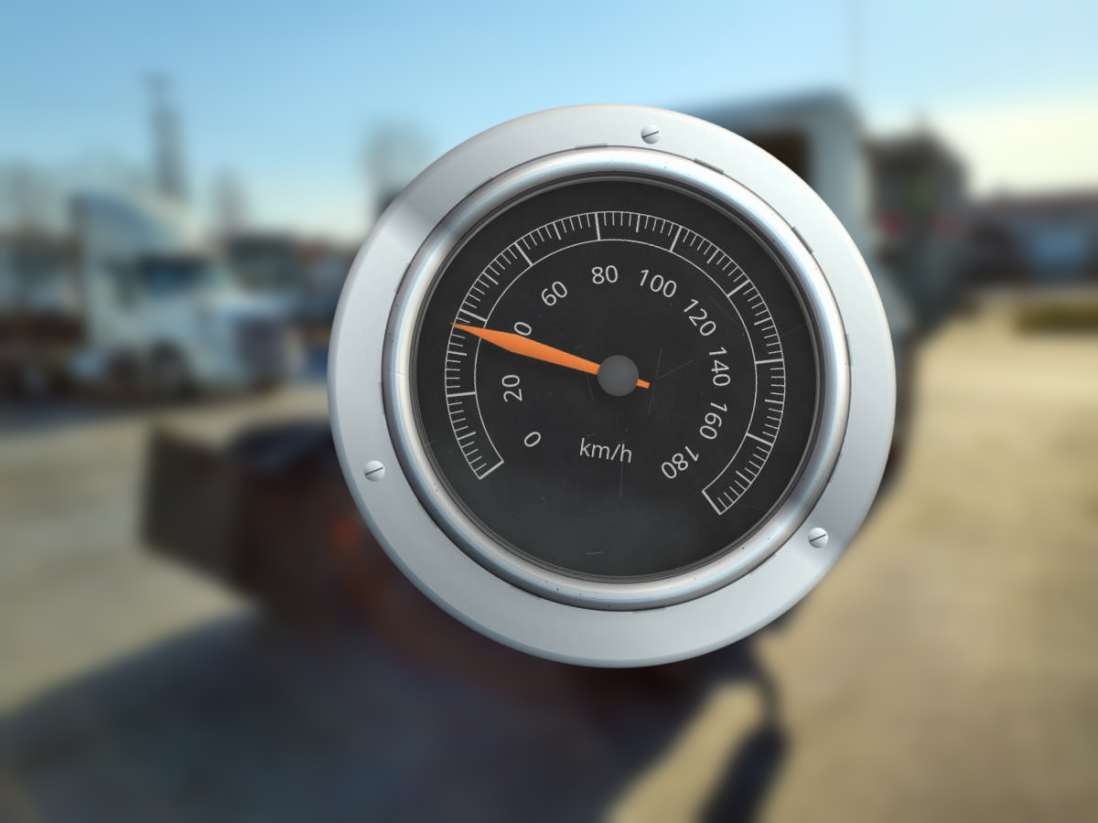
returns 36,km/h
